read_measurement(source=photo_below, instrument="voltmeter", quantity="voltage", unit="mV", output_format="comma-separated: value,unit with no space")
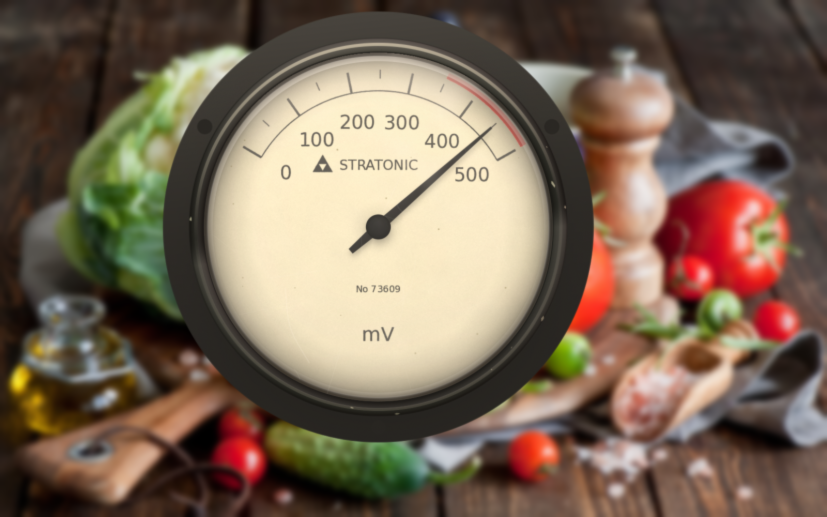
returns 450,mV
